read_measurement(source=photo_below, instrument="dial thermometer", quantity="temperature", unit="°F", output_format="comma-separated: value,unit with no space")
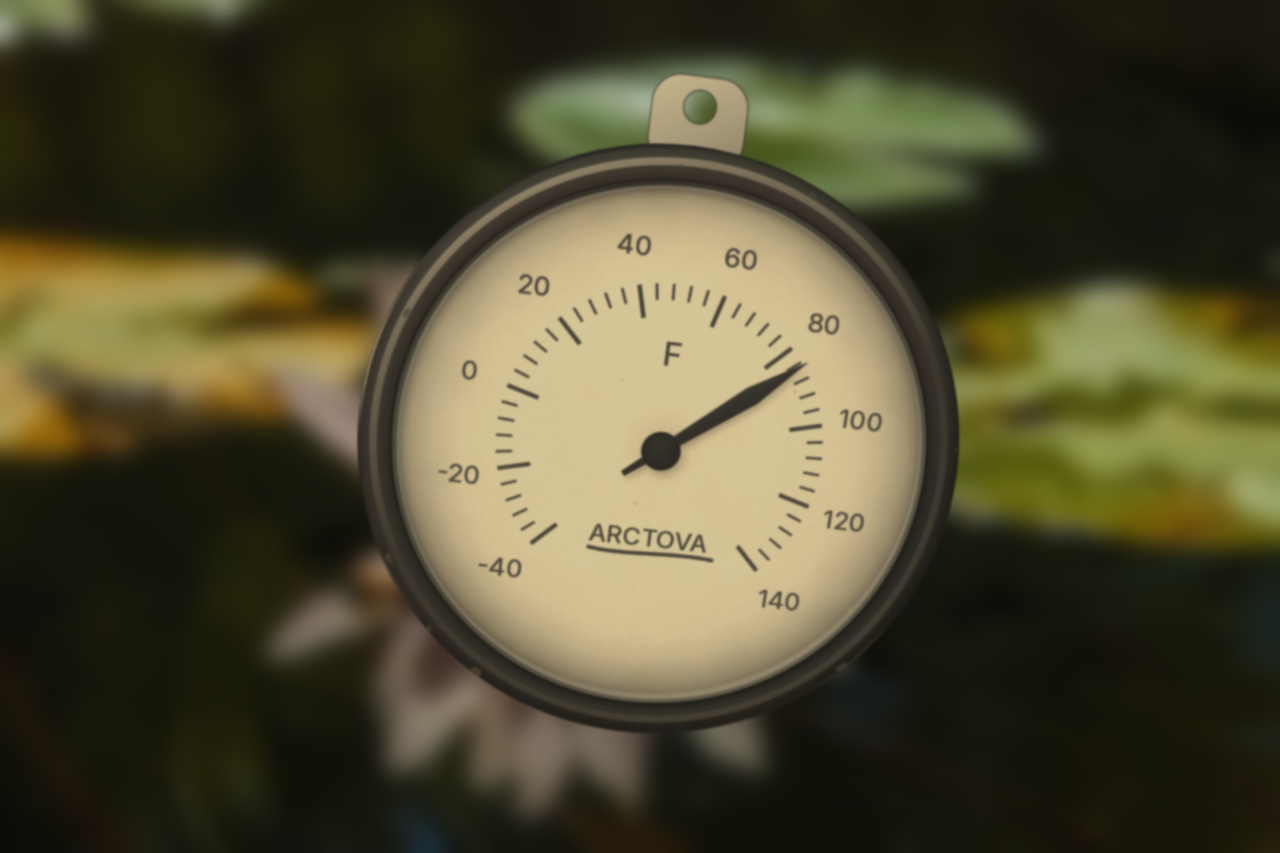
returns 84,°F
